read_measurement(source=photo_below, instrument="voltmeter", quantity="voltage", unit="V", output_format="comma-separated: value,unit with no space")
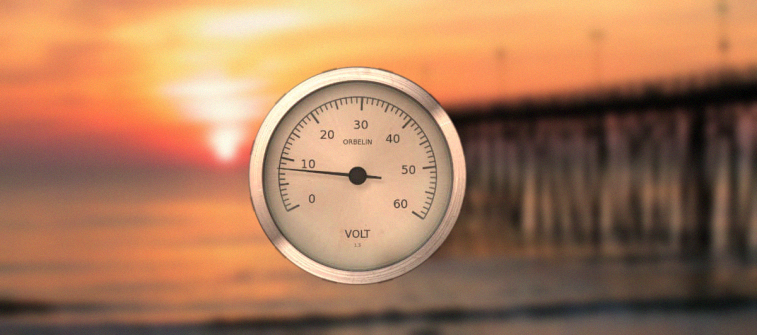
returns 8,V
